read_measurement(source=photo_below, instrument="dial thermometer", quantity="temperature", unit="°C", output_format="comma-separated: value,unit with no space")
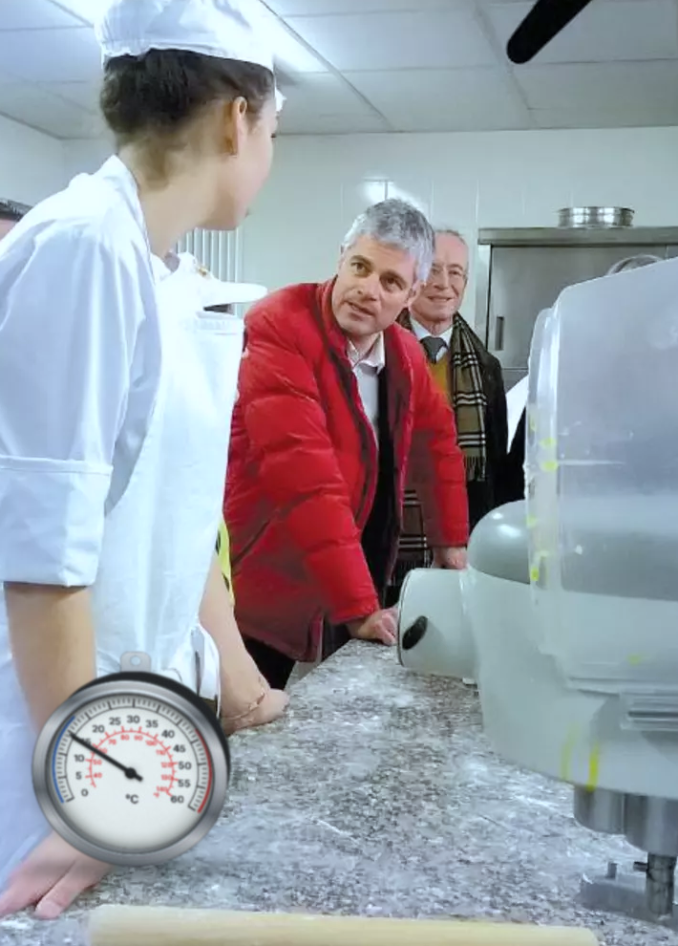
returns 15,°C
